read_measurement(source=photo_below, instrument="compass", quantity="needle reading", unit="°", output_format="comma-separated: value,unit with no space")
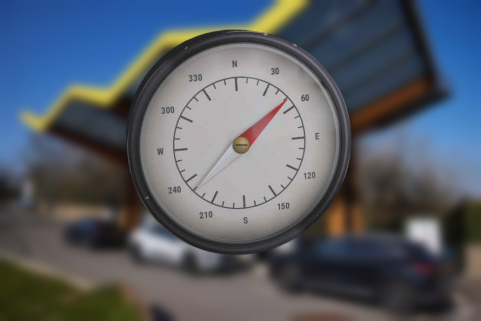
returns 50,°
